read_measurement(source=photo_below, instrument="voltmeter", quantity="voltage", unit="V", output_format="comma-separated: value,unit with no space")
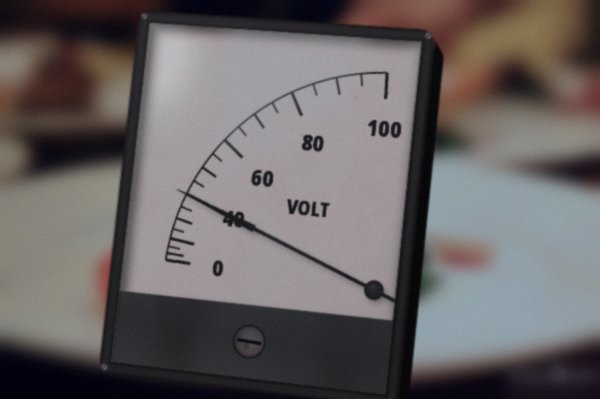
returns 40,V
